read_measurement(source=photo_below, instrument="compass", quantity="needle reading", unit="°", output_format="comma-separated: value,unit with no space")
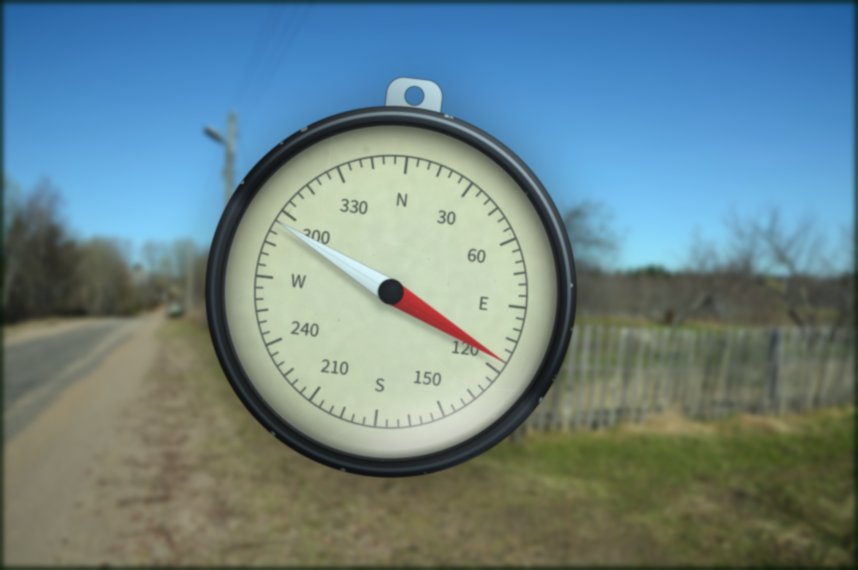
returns 115,°
